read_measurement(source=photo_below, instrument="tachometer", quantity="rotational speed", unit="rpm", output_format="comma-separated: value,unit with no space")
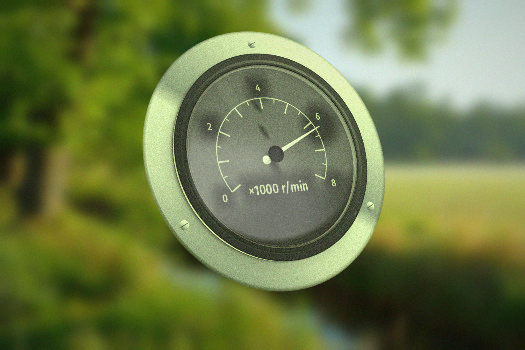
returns 6250,rpm
